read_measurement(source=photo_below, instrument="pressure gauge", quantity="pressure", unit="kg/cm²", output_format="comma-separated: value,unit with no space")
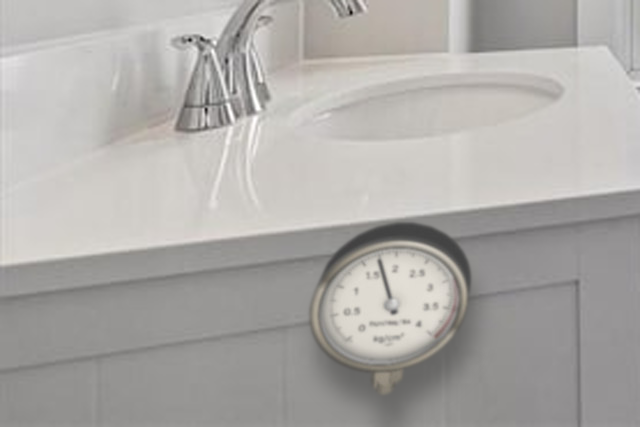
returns 1.75,kg/cm²
